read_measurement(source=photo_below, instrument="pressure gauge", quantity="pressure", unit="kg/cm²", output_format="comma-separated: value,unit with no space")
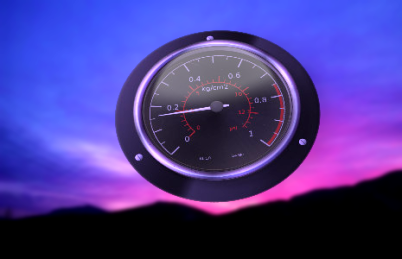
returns 0.15,kg/cm²
